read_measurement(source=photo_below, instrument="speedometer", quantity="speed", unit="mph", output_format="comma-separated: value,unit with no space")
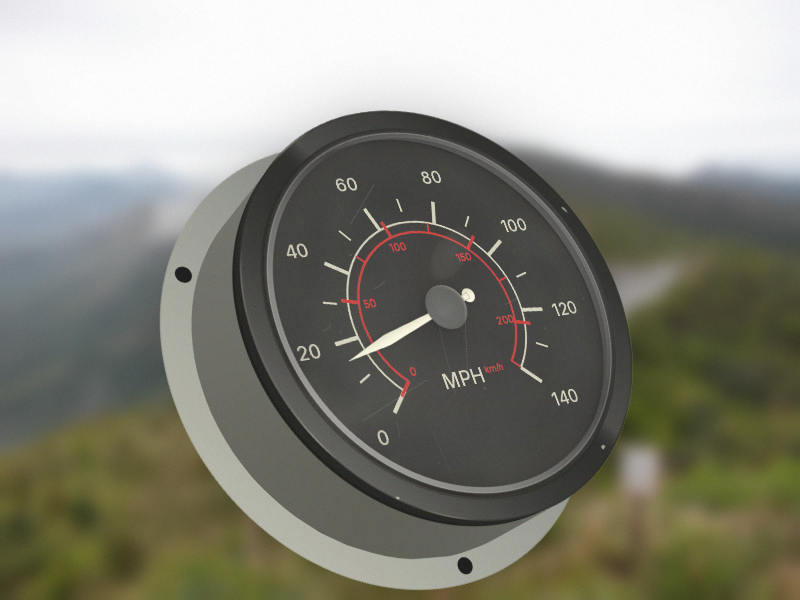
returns 15,mph
